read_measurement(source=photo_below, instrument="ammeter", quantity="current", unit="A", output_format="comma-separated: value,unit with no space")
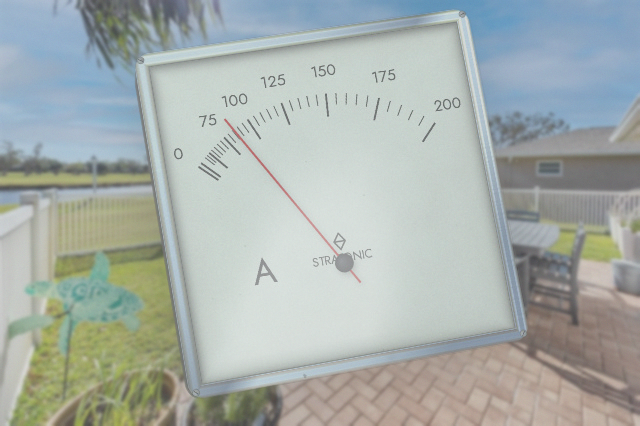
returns 85,A
